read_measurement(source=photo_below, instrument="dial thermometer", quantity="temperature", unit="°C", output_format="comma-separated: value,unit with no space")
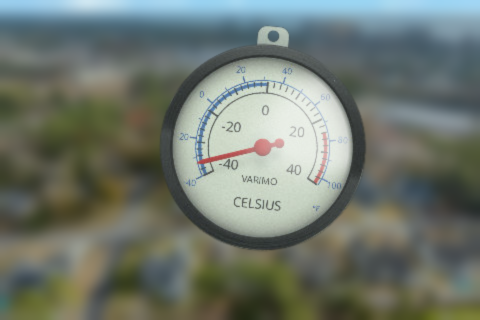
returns -36,°C
